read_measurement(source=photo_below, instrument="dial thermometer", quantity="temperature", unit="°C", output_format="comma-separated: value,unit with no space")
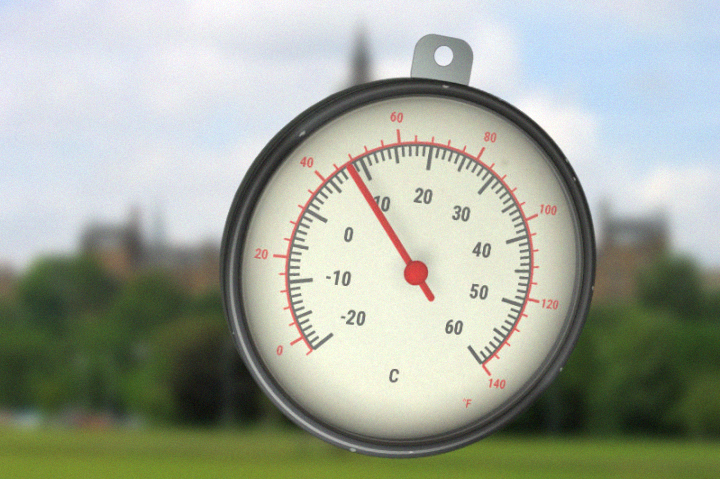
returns 8,°C
